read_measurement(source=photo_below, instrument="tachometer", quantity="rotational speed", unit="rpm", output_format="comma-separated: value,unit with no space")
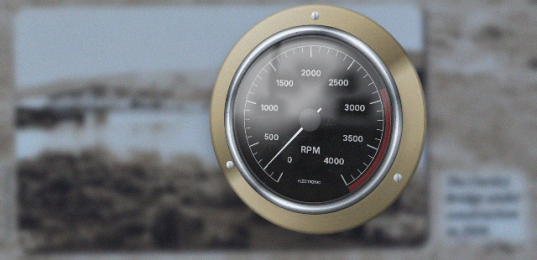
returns 200,rpm
